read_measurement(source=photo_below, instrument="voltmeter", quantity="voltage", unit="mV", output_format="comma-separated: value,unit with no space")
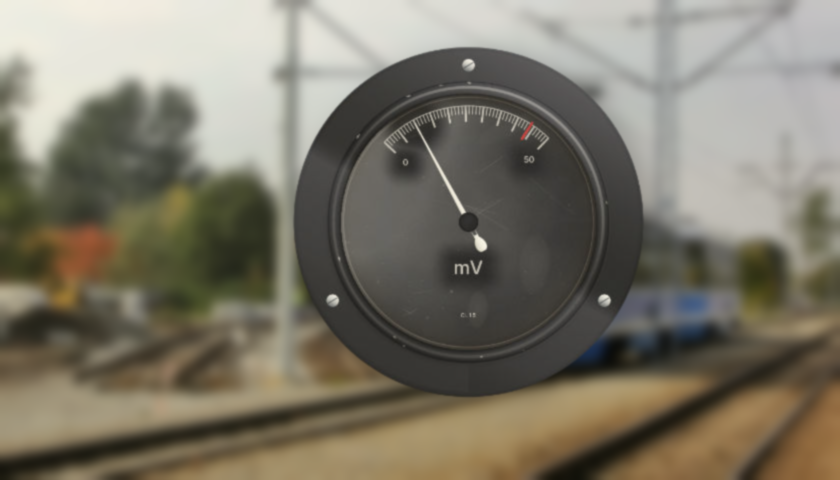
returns 10,mV
